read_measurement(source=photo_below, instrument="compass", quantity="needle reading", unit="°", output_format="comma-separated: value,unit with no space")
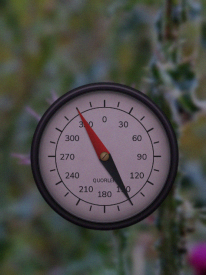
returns 330,°
